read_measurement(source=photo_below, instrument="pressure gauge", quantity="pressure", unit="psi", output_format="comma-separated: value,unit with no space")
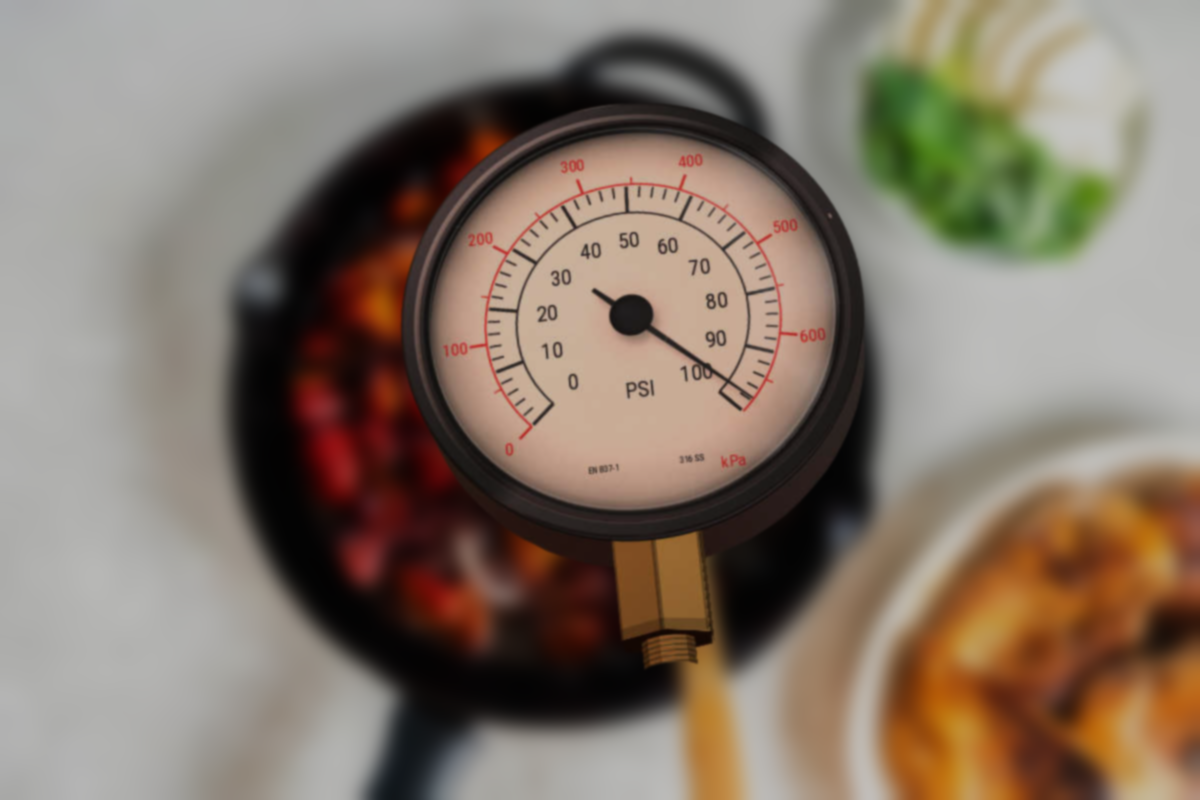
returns 98,psi
